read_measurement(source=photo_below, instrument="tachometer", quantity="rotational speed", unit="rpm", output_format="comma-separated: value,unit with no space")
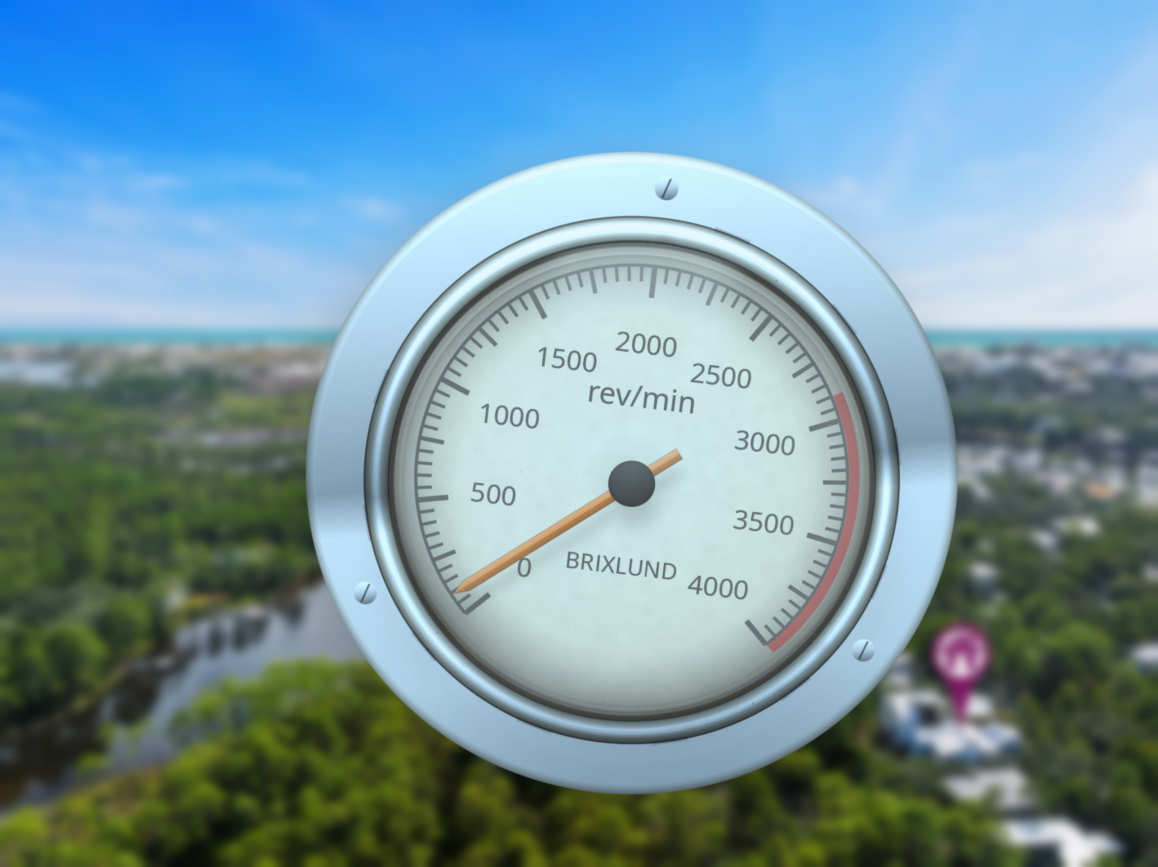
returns 100,rpm
